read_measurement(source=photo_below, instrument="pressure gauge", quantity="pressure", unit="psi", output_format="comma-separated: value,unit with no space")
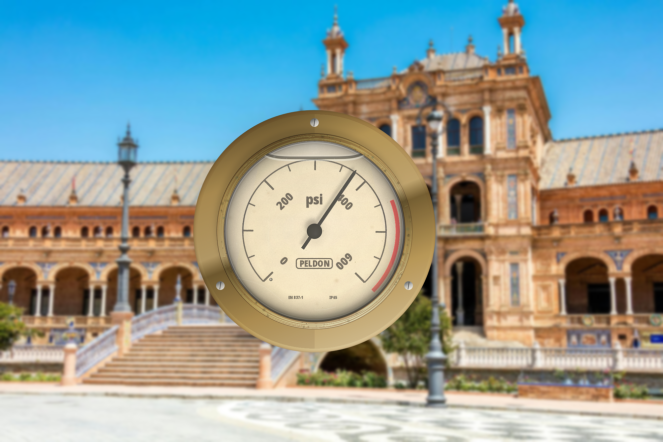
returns 375,psi
